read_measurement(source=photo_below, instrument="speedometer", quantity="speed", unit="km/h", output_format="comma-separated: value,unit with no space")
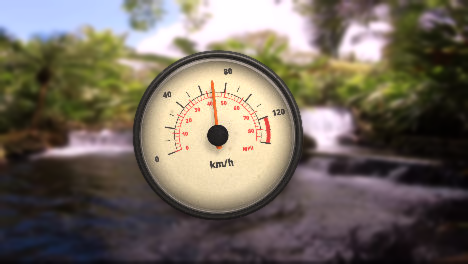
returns 70,km/h
